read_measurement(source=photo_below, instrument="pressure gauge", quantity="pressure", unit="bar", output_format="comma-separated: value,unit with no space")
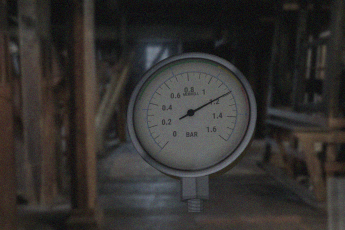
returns 1.2,bar
